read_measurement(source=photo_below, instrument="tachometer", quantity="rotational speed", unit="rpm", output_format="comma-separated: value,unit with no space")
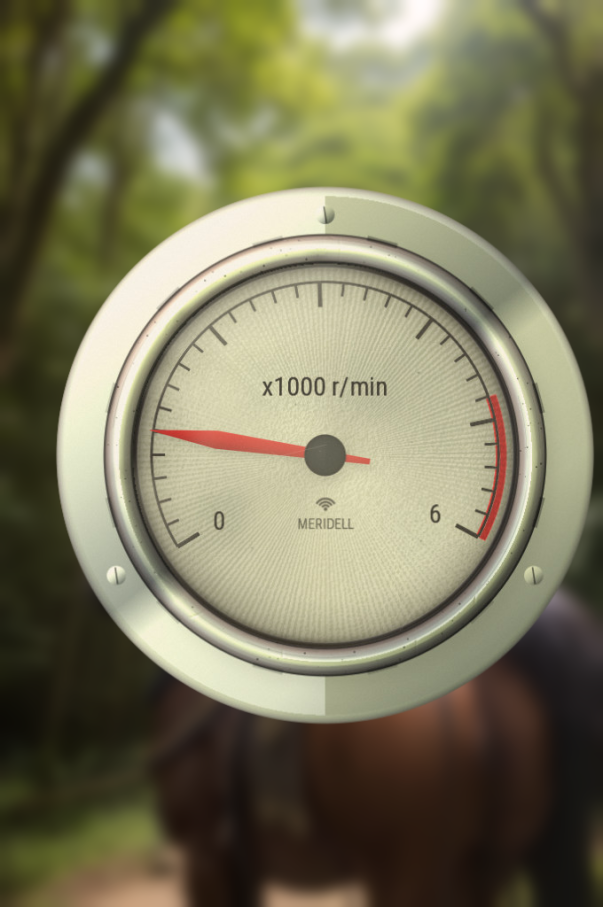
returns 1000,rpm
